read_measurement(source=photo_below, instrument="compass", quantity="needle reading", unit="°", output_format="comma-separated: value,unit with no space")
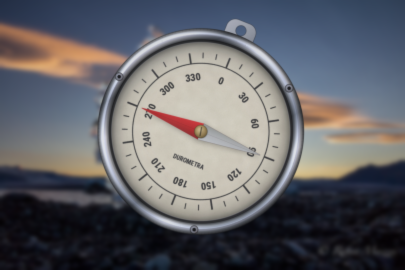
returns 270,°
